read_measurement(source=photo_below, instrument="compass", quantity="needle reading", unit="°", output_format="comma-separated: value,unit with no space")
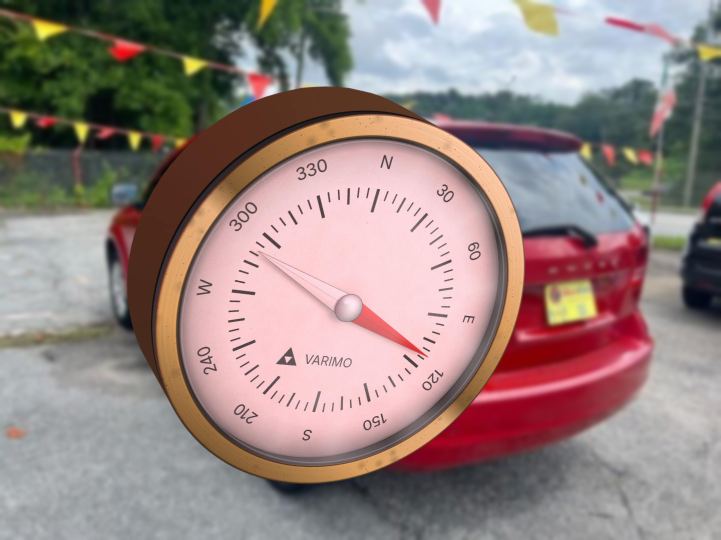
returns 112.5,°
